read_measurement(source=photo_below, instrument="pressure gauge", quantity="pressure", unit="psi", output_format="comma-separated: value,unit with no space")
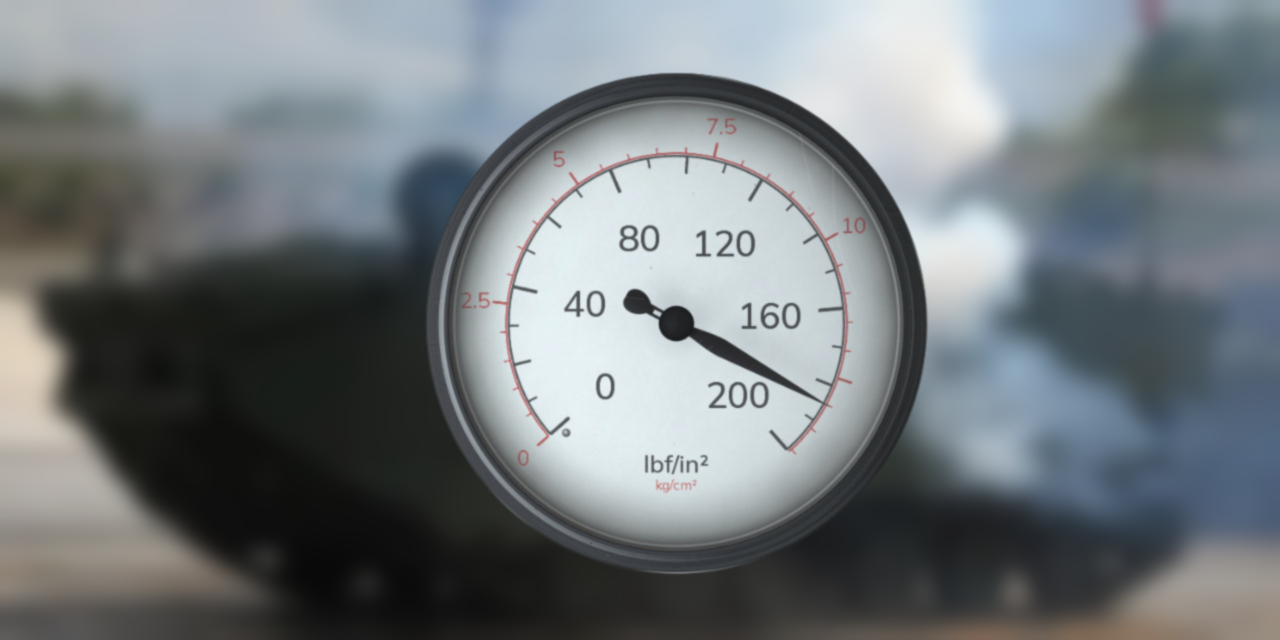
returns 185,psi
